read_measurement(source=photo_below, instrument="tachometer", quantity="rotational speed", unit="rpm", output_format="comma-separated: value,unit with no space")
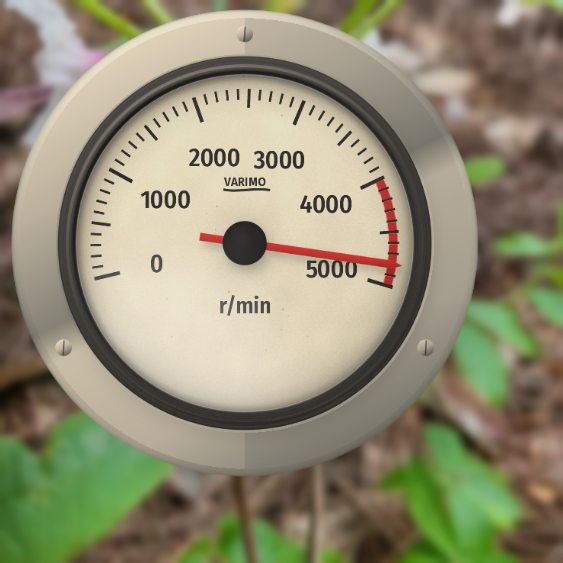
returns 4800,rpm
